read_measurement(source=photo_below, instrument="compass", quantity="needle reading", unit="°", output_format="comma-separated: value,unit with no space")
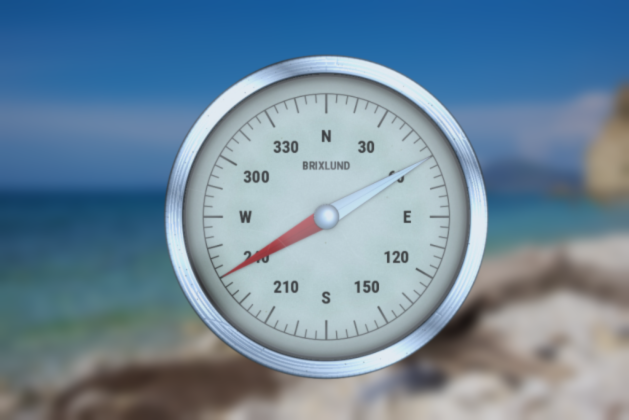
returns 240,°
